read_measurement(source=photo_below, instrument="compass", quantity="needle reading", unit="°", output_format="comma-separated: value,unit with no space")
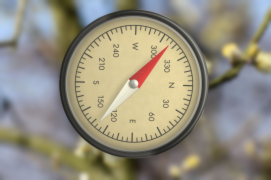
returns 310,°
